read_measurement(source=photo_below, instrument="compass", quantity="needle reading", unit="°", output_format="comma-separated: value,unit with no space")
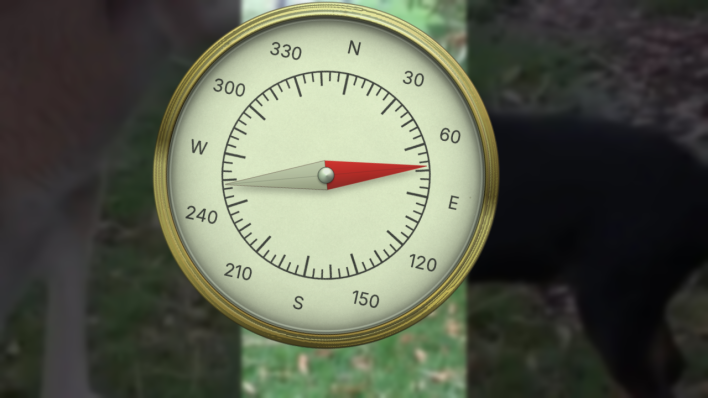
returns 72.5,°
